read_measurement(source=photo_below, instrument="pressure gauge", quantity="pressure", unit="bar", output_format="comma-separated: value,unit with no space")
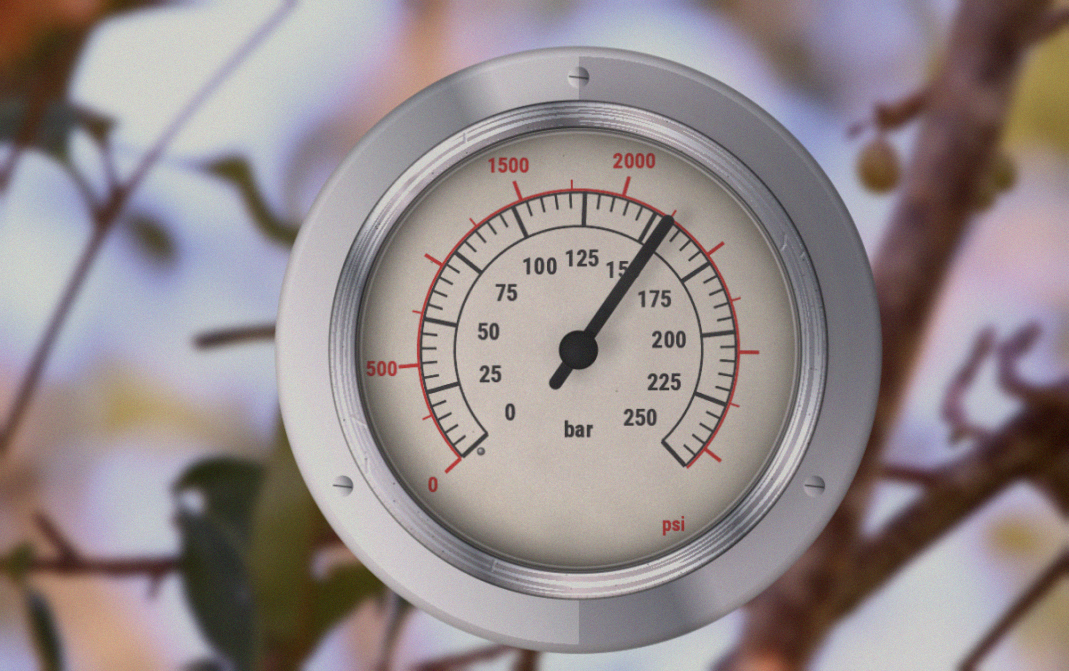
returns 155,bar
